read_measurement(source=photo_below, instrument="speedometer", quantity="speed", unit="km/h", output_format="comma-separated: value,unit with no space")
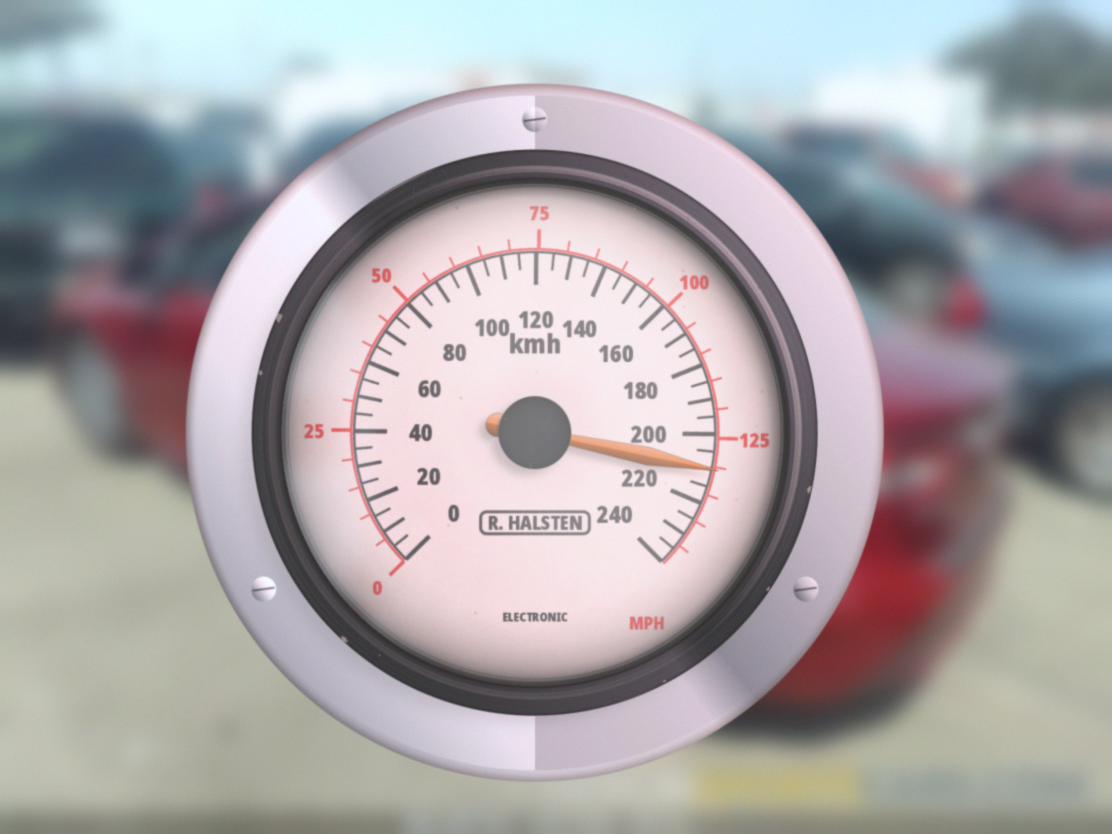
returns 210,km/h
